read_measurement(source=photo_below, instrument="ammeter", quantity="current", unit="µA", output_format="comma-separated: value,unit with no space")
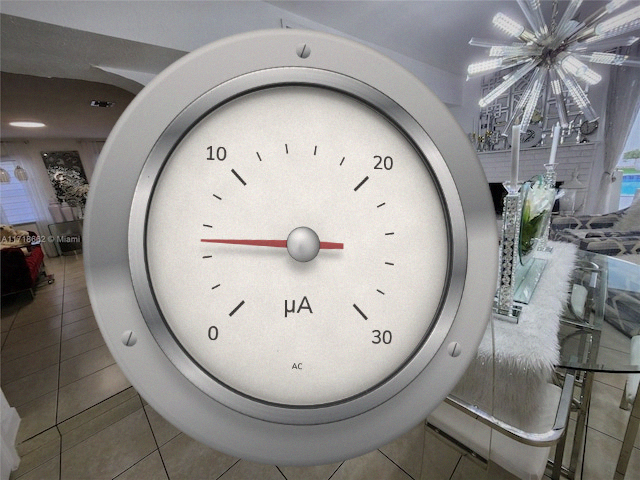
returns 5,µA
